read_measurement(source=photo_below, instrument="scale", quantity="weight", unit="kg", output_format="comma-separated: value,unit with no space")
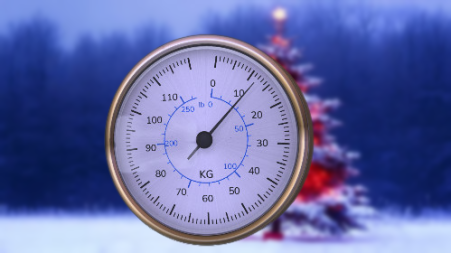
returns 12,kg
